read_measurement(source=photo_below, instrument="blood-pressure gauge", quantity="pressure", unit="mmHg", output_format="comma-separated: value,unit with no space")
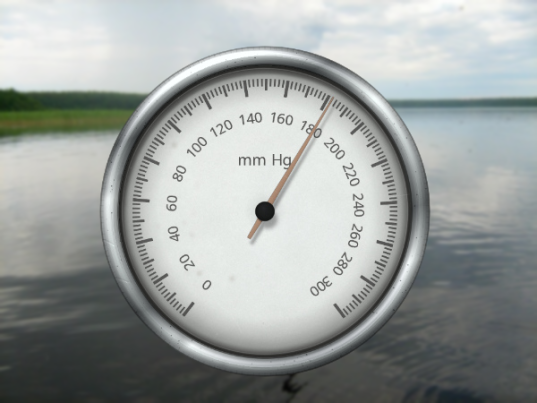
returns 182,mmHg
